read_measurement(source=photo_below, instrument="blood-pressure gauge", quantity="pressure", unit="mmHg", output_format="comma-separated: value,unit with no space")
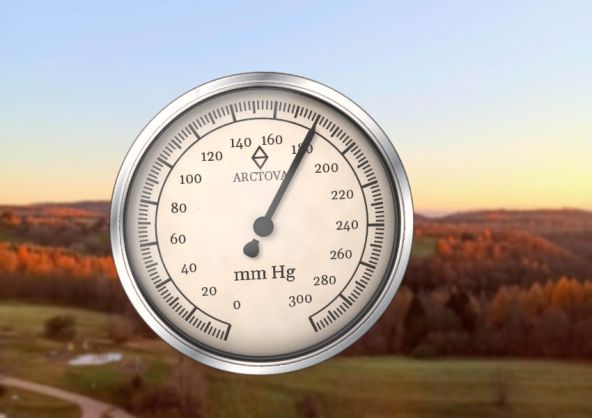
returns 180,mmHg
